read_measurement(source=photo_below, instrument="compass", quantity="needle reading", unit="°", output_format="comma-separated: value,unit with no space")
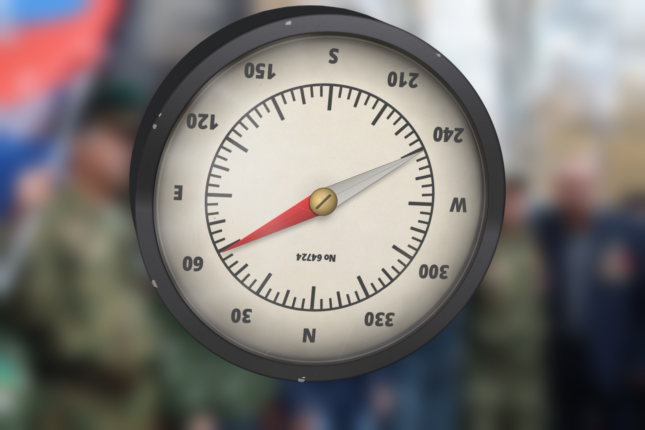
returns 60,°
